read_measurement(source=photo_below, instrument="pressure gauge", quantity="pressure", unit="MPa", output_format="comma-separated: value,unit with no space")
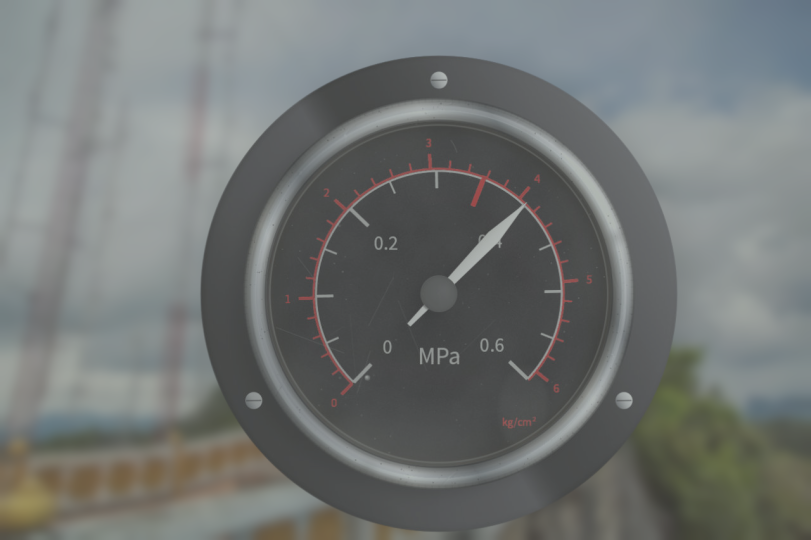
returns 0.4,MPa
